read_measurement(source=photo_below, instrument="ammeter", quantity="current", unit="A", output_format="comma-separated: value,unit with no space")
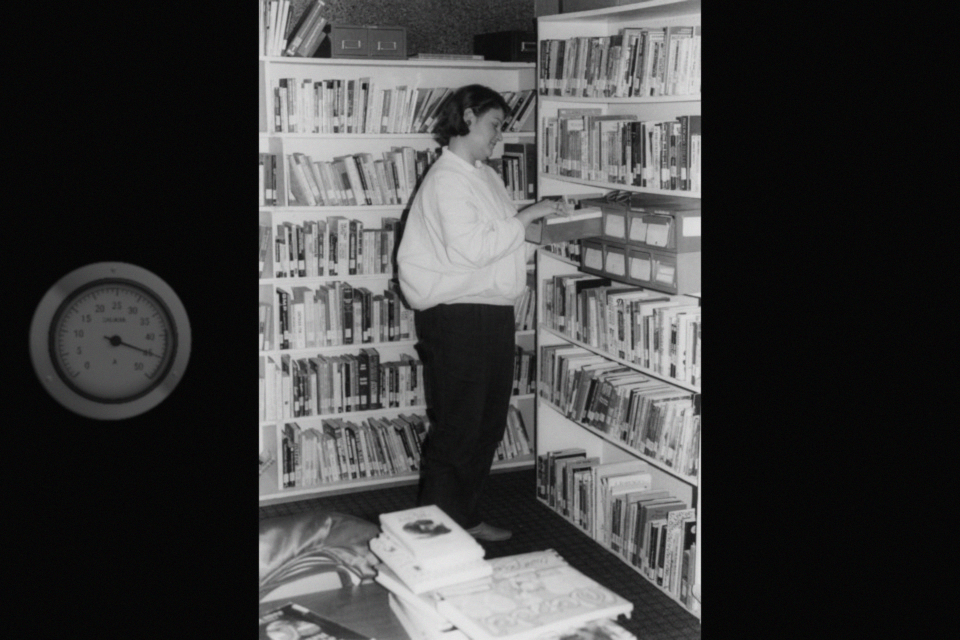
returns 45,A
